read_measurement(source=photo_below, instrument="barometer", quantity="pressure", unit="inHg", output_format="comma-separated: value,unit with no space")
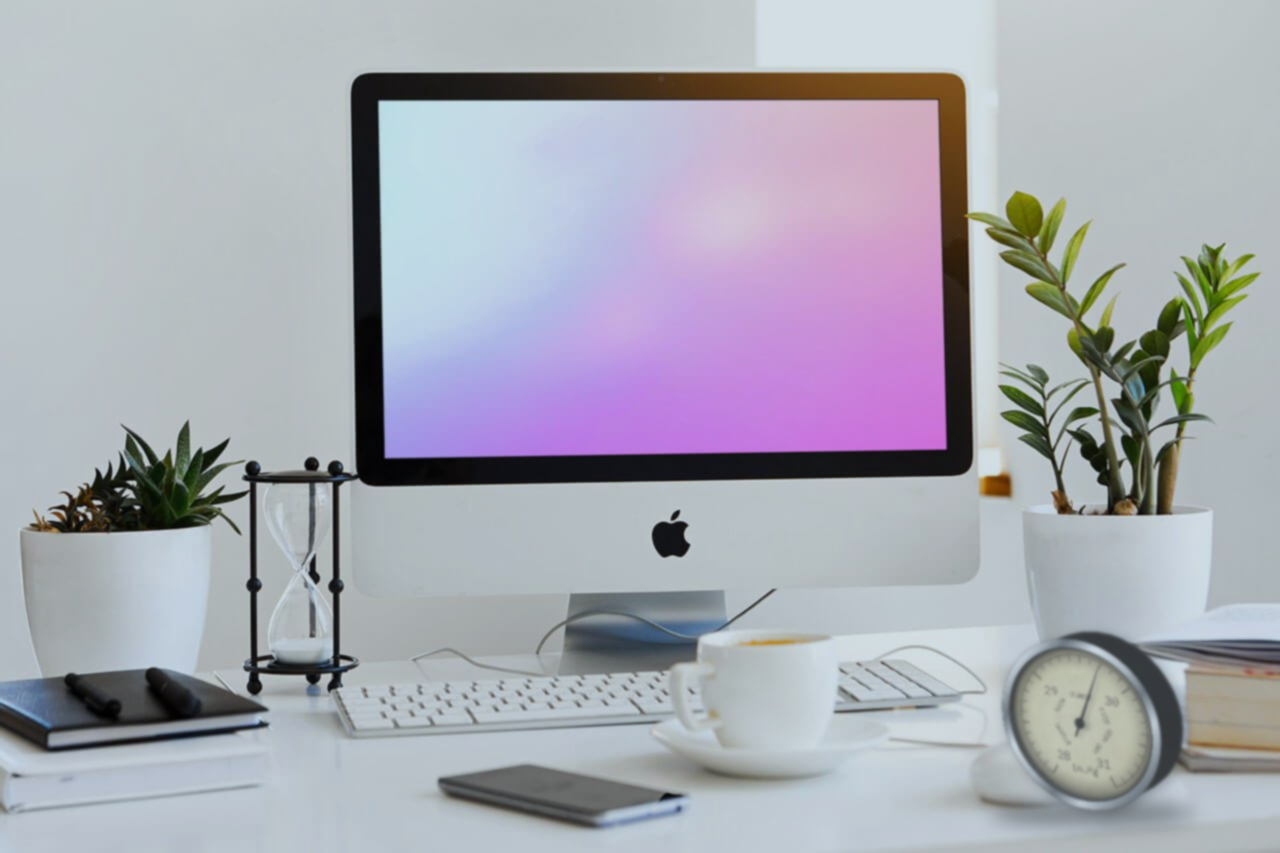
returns 29.7,inHg
